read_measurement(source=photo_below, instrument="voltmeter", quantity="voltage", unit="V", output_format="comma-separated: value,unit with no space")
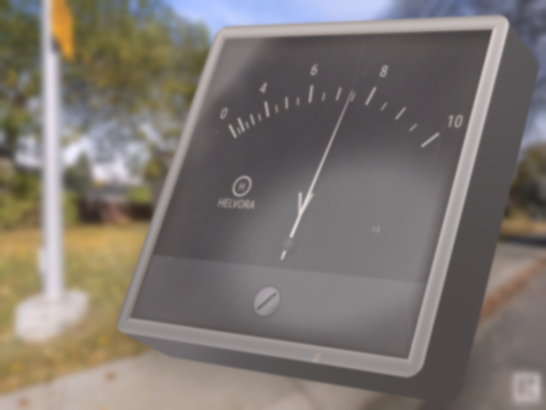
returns 7.5,V
